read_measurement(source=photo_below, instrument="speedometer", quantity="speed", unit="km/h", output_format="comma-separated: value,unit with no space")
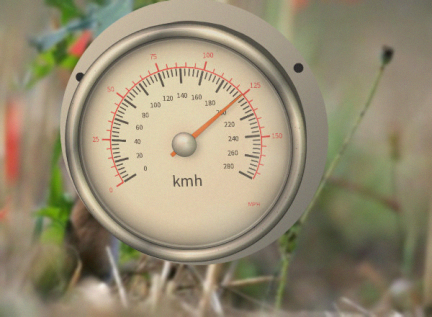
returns 200,km/h
